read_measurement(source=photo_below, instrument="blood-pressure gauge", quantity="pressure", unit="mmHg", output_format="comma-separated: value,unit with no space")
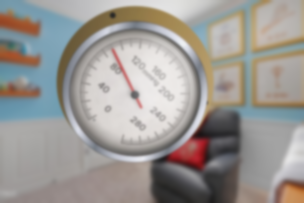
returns 90,mmHg
